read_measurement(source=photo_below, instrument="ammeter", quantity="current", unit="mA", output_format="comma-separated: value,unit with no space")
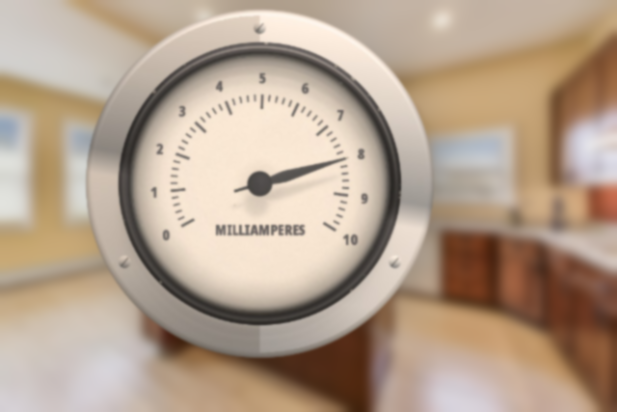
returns 8,mA
